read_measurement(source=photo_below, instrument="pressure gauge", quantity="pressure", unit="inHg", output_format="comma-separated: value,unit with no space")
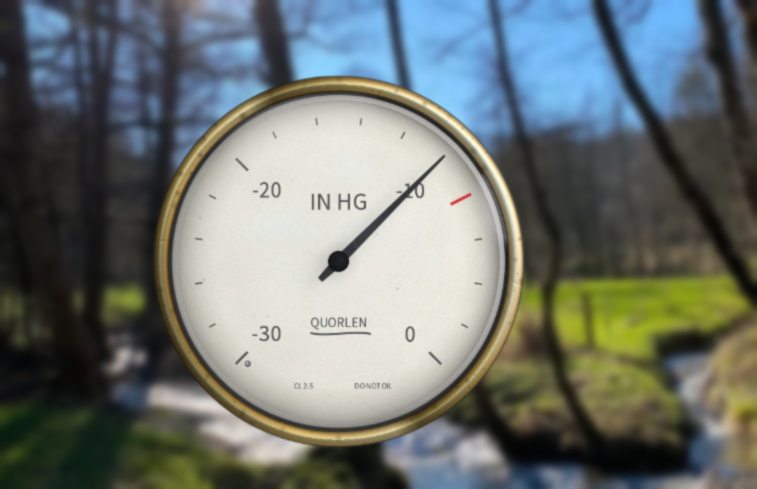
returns -10,inHg
